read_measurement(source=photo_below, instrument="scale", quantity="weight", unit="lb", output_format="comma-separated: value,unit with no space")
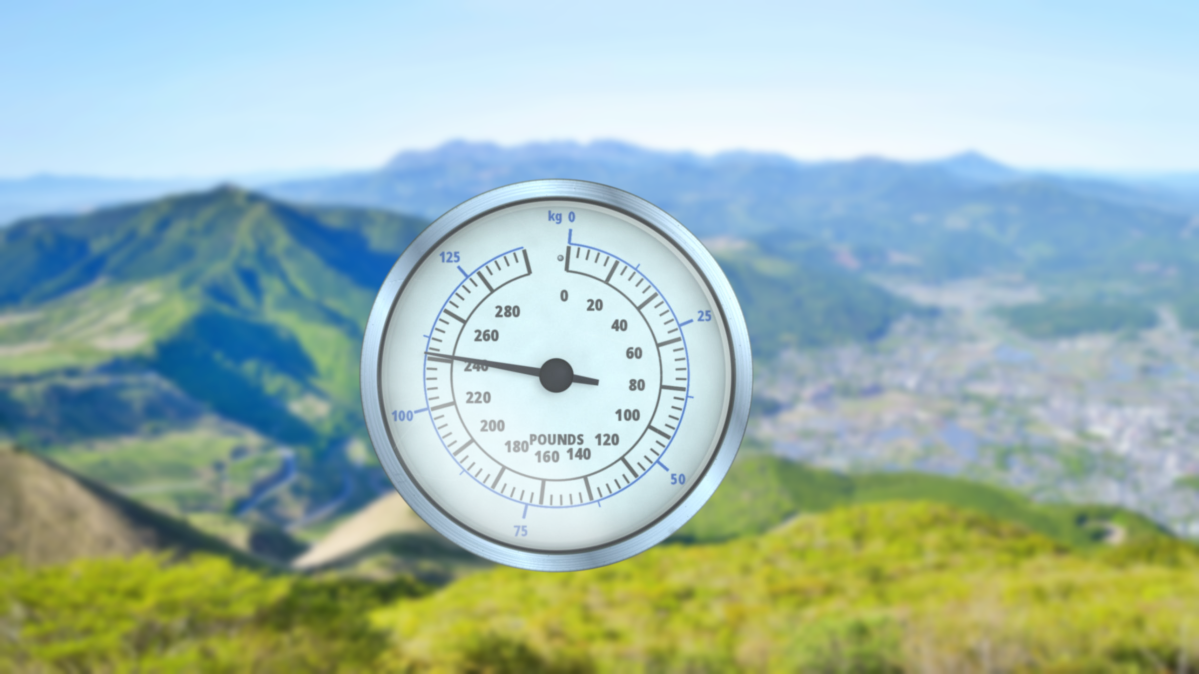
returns 242,lb
